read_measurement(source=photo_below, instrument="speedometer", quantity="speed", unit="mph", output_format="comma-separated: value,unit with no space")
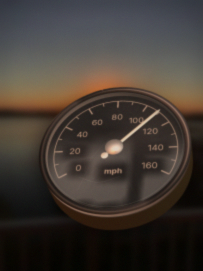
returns 110,mph
